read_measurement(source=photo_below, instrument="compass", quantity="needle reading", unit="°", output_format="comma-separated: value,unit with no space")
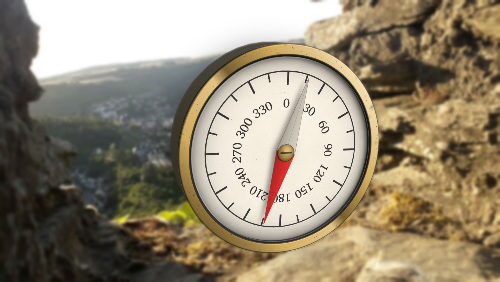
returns 195,°
